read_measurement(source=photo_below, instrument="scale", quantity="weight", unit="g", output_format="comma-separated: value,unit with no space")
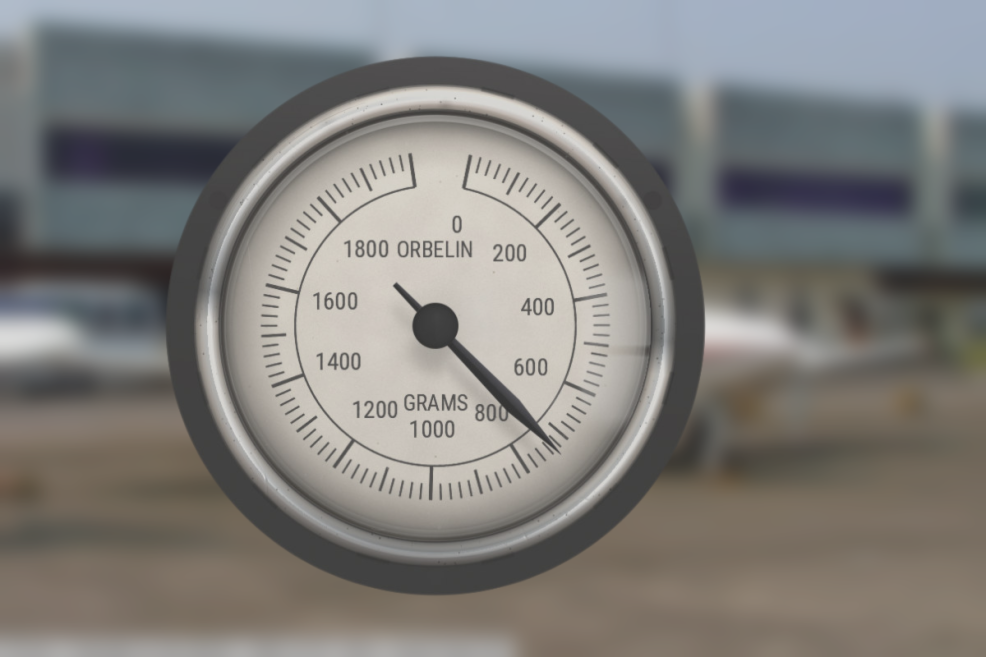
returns 730,g
